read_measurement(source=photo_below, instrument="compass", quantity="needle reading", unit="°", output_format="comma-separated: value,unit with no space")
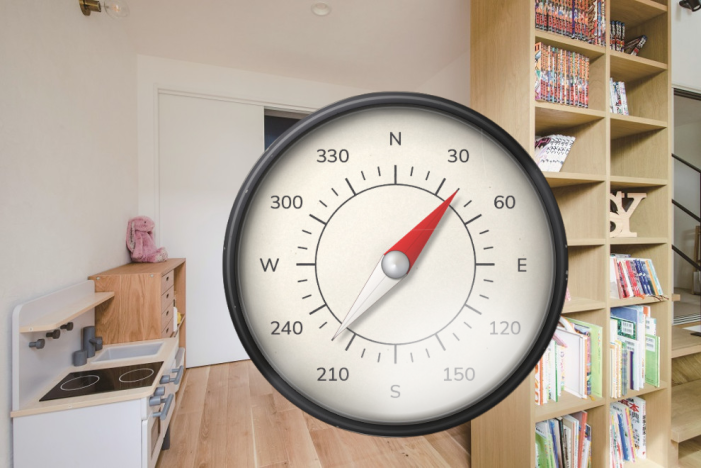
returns 40,°
